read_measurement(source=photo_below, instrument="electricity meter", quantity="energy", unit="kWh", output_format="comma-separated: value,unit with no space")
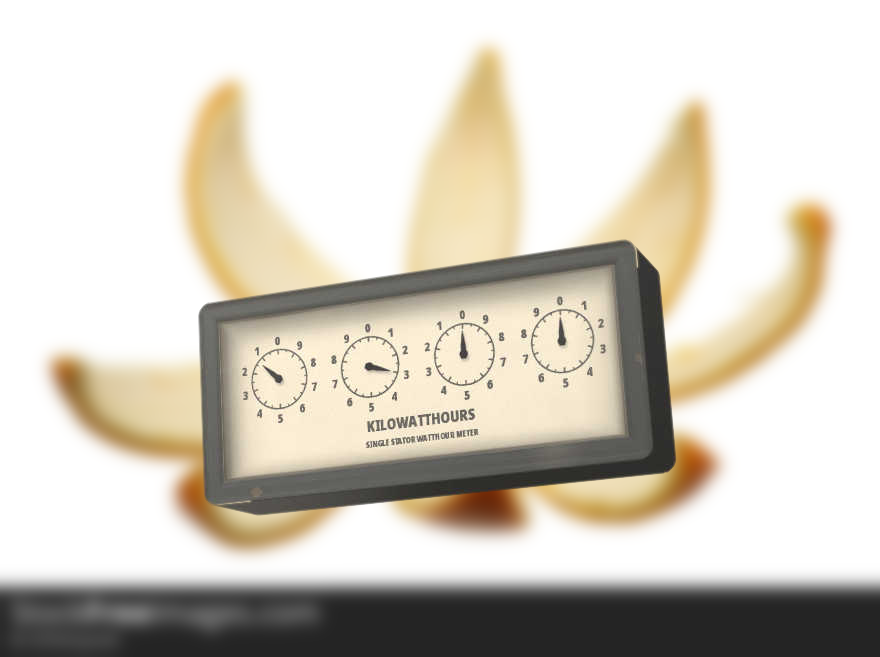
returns 1300,kWh
